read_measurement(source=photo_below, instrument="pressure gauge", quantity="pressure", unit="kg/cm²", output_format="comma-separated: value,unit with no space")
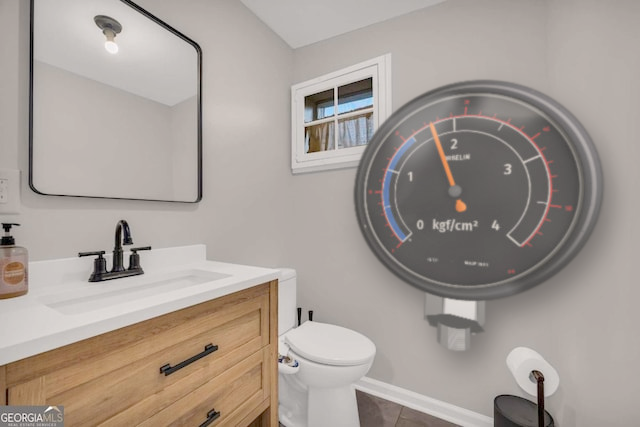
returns 1.75,kg/cm²
